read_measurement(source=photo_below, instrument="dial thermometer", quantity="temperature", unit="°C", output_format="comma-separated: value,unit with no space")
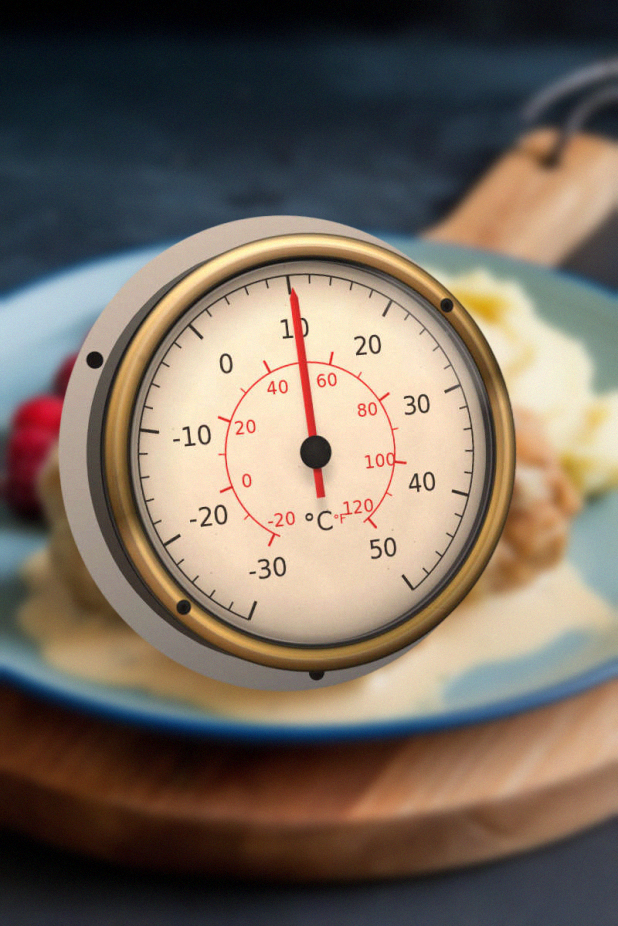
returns 10,°C
